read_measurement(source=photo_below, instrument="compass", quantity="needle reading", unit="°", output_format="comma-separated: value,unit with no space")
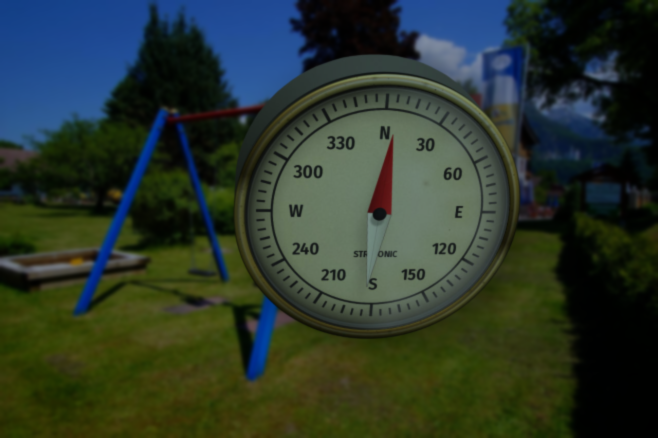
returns 5,°
